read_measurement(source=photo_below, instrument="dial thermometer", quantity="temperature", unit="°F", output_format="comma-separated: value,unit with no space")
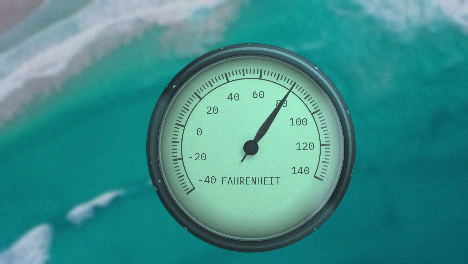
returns 80,°F
